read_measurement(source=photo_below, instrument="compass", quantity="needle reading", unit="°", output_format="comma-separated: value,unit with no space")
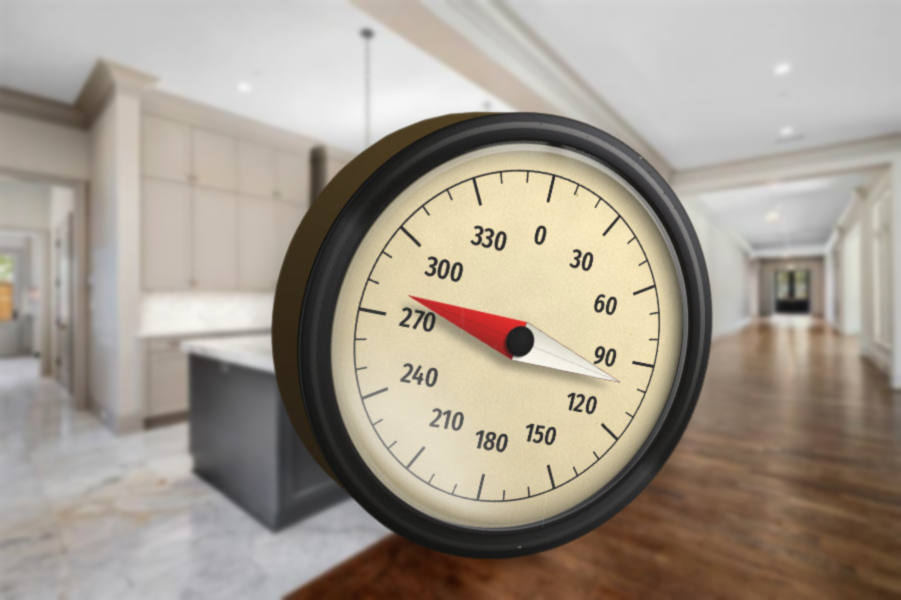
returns 280,°
